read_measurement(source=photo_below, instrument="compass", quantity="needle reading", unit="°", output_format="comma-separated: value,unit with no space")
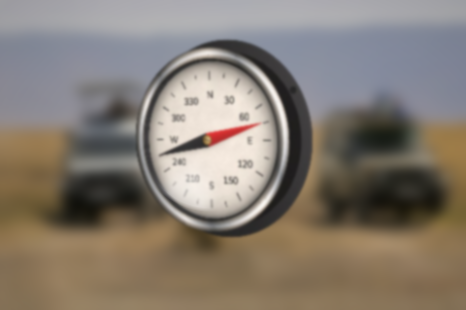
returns 75,°
